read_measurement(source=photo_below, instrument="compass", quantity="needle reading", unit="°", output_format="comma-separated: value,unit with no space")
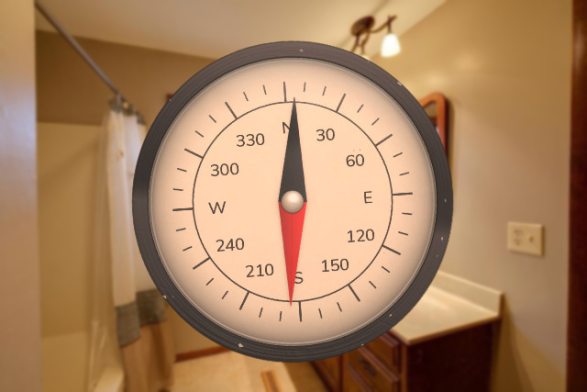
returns 185,°
